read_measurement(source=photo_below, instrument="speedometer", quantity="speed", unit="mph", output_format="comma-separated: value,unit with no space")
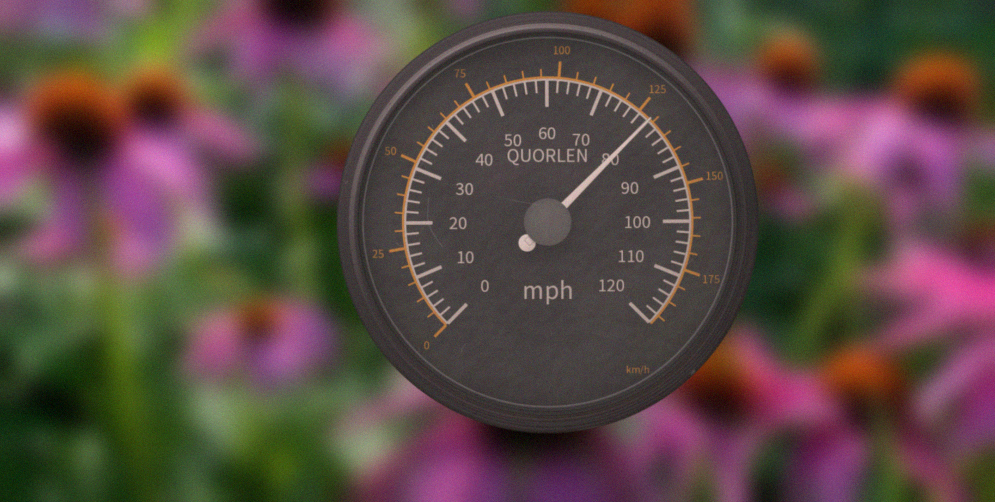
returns 80,mph
